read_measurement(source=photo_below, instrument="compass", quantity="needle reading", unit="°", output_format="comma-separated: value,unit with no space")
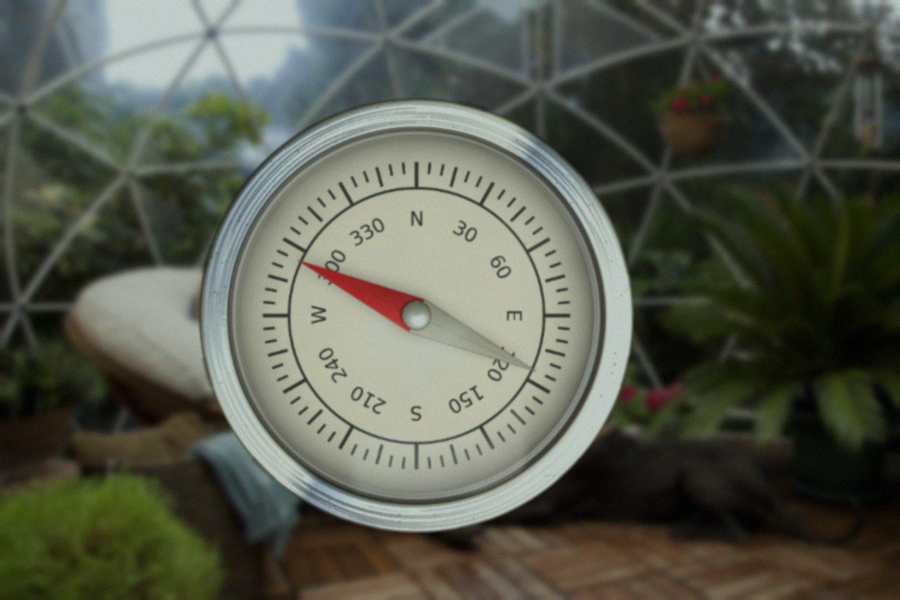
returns 295,°
